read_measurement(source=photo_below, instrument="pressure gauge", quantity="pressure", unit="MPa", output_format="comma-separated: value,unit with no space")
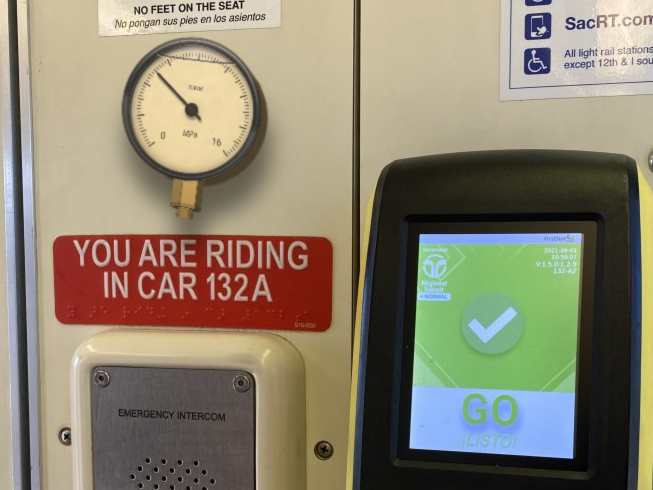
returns 5,MPa
